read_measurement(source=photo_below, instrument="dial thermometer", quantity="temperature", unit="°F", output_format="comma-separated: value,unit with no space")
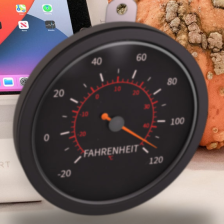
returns 115,°F
